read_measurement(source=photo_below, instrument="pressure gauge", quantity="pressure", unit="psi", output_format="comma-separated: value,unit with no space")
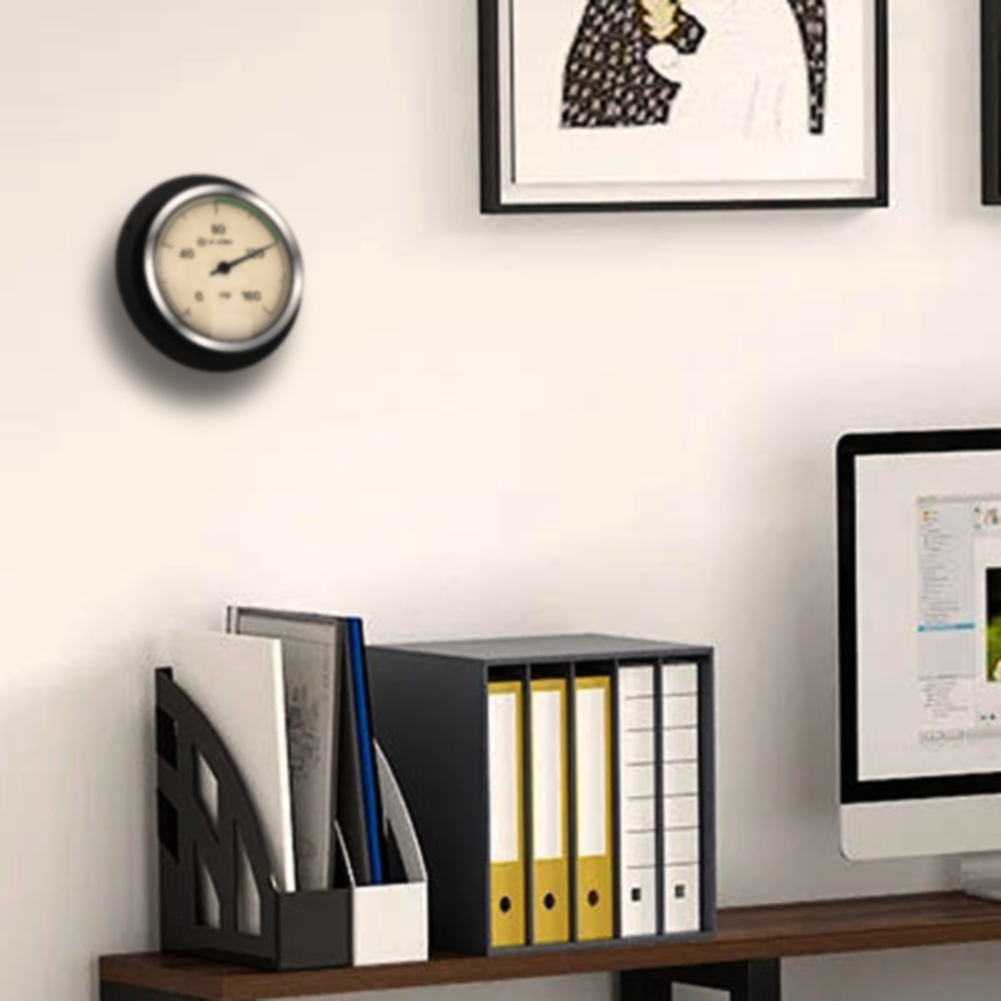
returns 120,psi
